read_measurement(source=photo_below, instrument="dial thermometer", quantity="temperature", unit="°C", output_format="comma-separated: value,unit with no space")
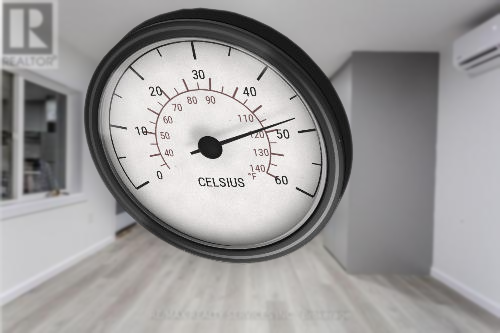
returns 47.5,°C
